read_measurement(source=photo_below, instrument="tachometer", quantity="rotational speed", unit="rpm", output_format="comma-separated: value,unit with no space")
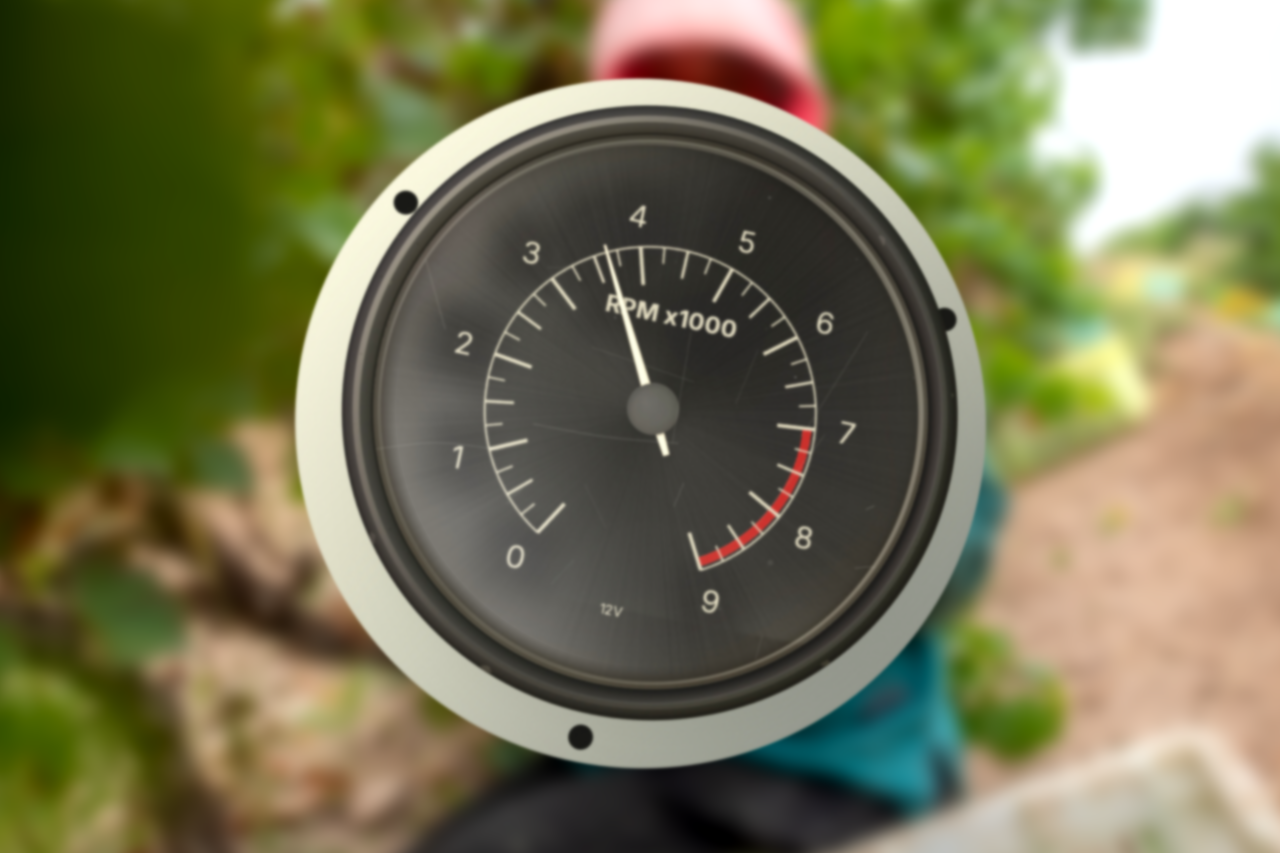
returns 3625,rpm
